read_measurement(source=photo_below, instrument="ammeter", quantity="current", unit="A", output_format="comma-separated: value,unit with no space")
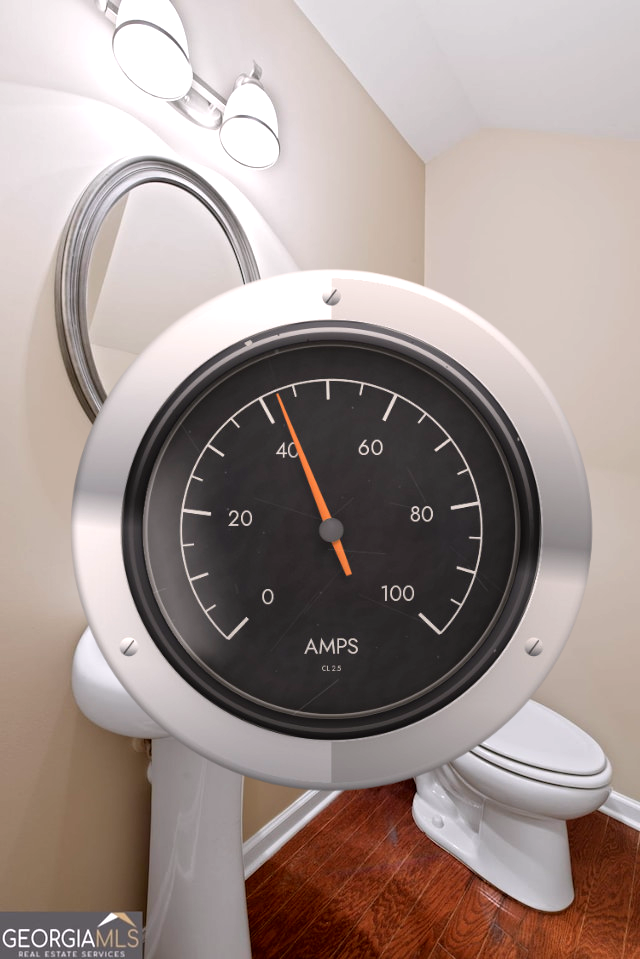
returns 42.5,A
